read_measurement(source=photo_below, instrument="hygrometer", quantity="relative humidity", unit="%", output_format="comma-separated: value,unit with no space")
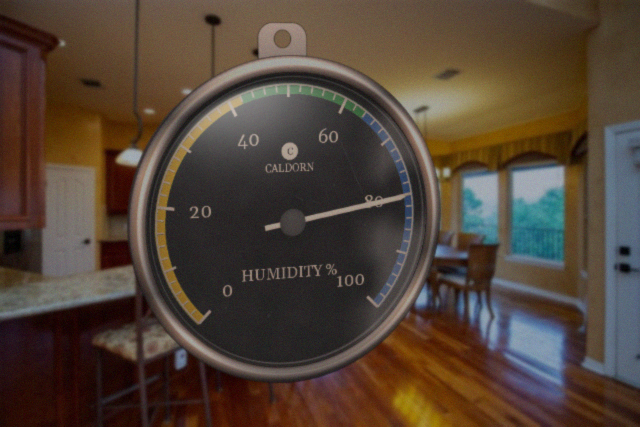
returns 80,%
